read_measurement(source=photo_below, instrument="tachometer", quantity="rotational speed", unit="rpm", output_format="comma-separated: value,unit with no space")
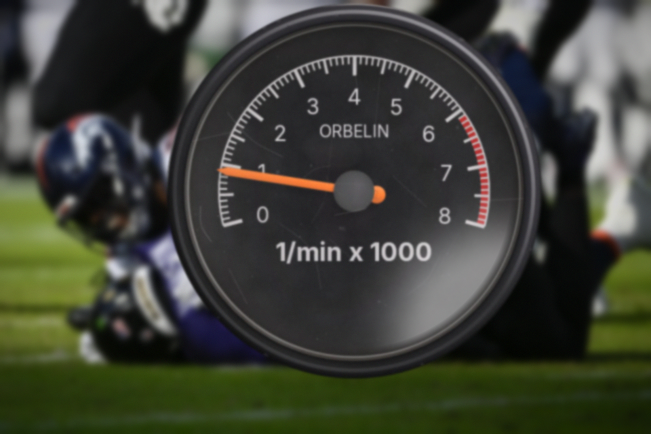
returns 900,rpm
